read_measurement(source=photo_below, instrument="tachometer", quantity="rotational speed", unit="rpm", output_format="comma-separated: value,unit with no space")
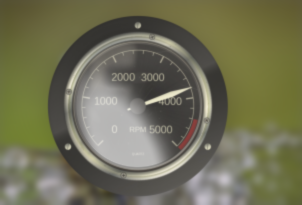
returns 3800,rpm
